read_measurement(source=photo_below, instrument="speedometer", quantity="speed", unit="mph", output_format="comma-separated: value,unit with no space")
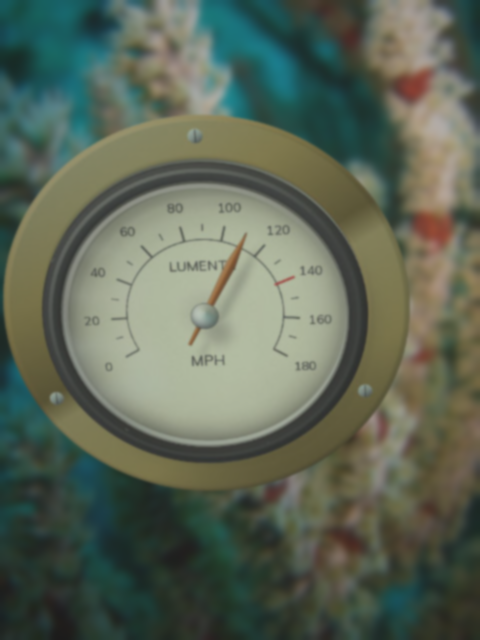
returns 110,mph
